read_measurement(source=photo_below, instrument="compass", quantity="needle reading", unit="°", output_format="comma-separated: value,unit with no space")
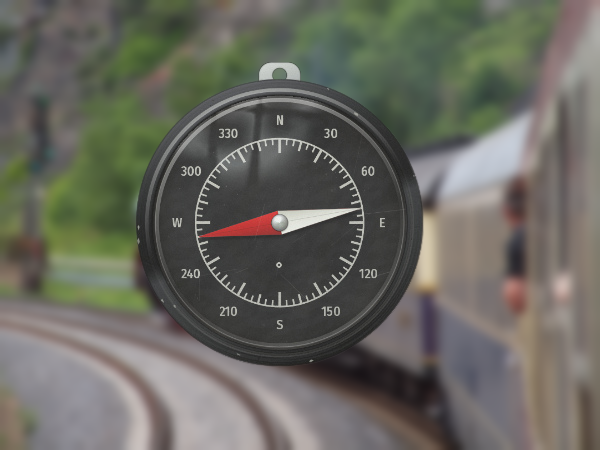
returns 260,°
